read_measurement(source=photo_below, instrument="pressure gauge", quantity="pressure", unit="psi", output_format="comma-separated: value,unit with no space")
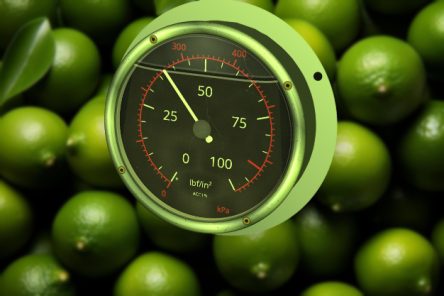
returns 37.5,psi
